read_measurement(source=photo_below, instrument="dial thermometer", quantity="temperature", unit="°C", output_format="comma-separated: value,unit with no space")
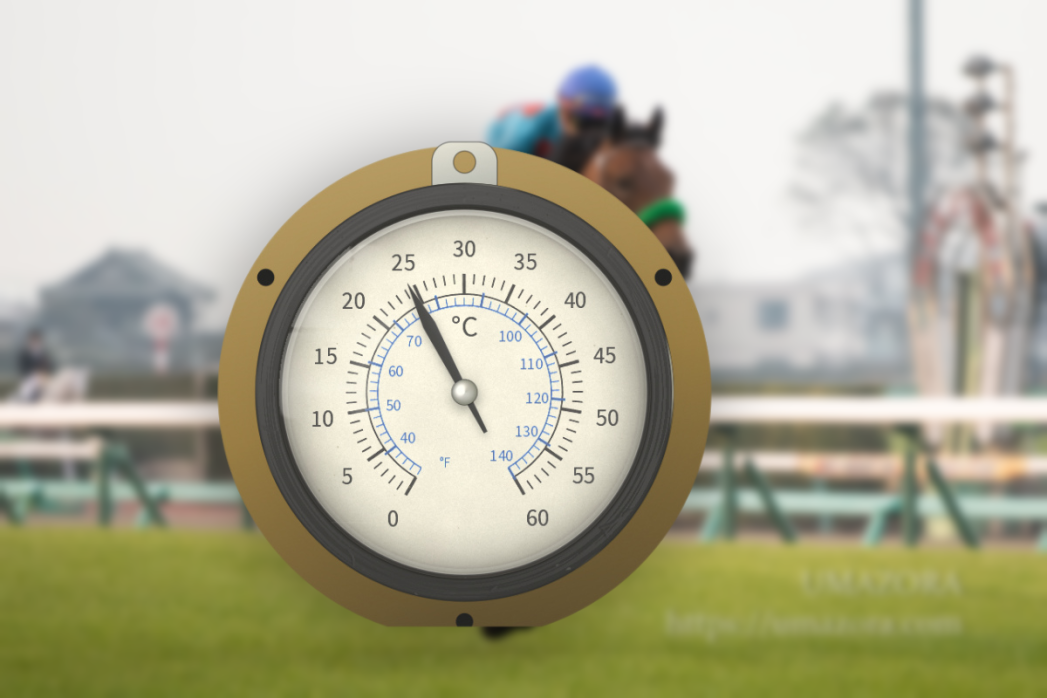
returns 24.5,°C
